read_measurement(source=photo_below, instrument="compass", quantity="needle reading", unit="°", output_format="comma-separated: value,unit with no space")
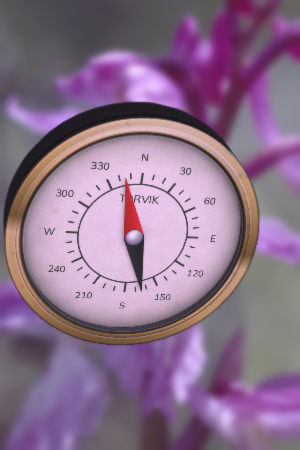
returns 345,°
